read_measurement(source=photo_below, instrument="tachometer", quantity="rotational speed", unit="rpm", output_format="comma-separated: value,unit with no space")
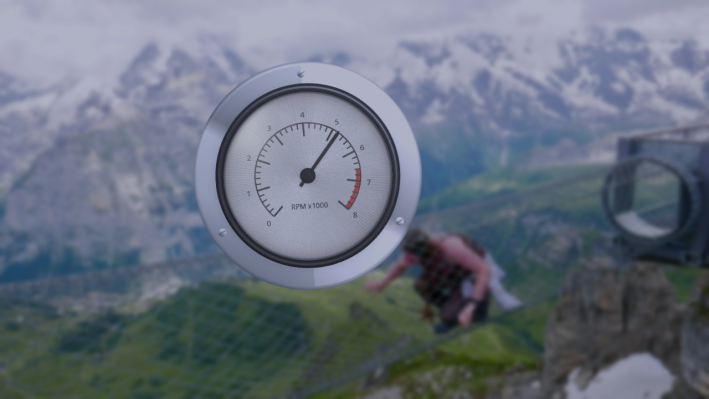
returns 5200,rpm
